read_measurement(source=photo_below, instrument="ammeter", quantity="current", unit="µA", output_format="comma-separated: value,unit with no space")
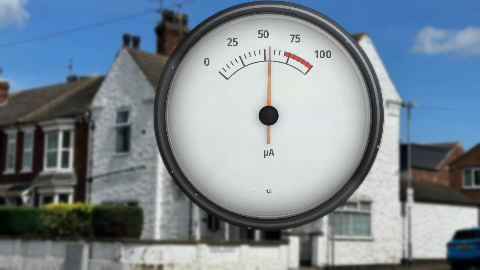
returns 55,µA
